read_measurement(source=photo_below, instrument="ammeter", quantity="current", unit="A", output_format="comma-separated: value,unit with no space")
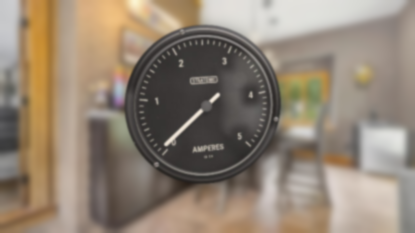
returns 0.1,A
